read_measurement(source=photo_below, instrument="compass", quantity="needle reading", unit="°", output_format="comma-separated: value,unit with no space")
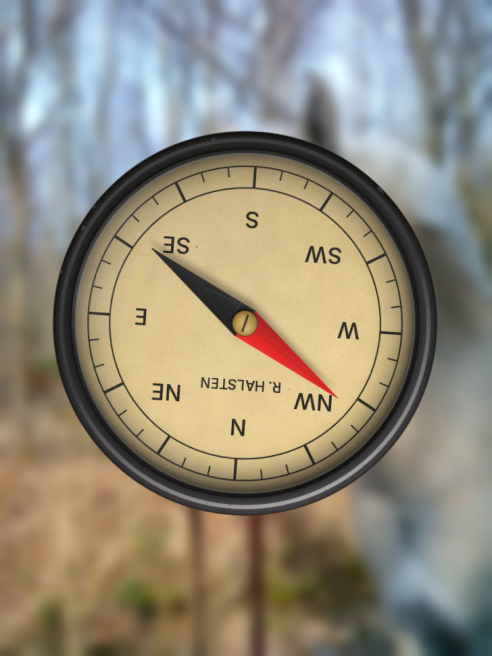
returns 305,°
